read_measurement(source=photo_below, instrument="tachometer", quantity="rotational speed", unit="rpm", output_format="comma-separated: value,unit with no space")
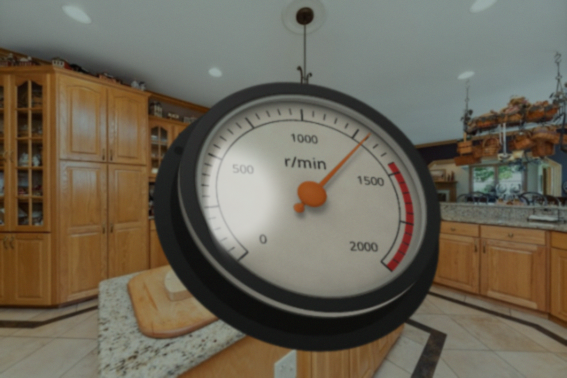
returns 1300,rpm
